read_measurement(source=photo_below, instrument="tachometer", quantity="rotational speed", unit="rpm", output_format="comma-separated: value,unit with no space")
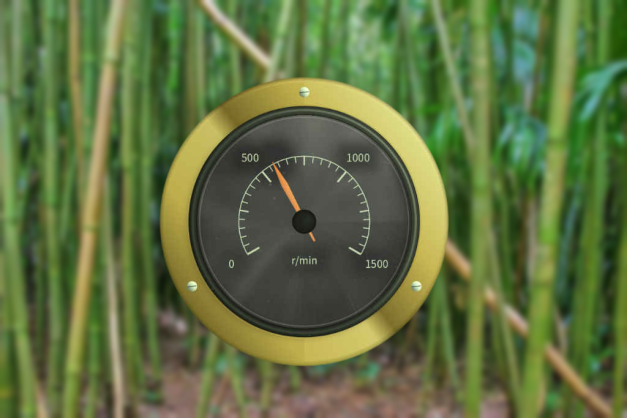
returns 575,rpm
